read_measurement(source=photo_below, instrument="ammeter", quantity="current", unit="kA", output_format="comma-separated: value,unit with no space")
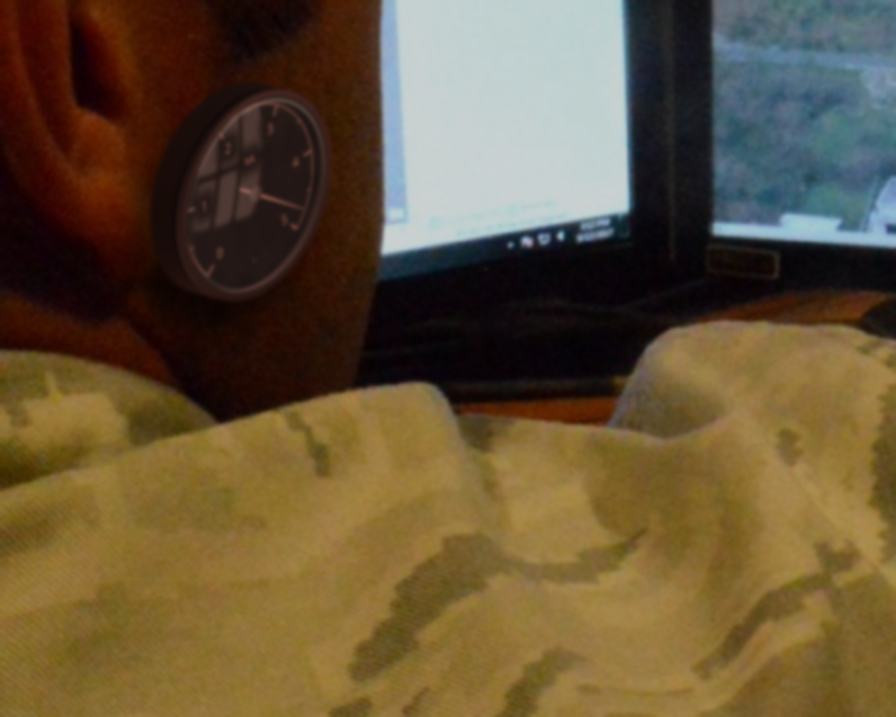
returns 4.75,kA
